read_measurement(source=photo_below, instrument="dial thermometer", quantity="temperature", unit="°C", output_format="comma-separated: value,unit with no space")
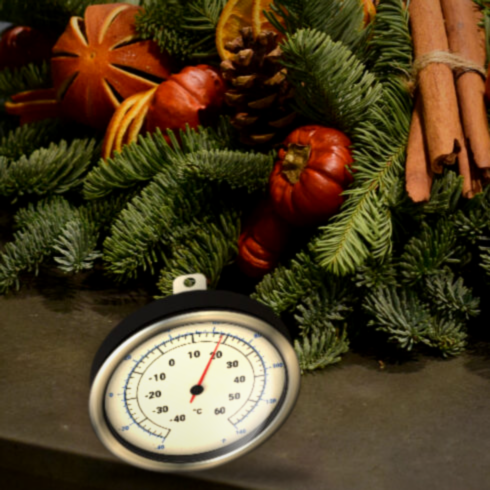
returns 18,°C
